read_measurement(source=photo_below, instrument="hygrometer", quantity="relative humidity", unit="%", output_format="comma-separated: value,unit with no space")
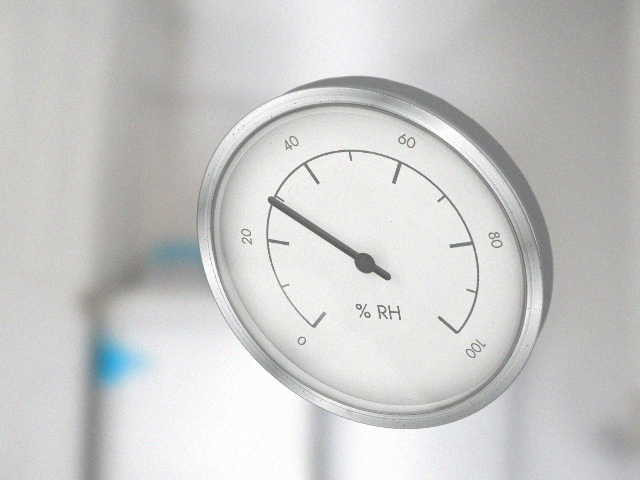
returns 30,%
